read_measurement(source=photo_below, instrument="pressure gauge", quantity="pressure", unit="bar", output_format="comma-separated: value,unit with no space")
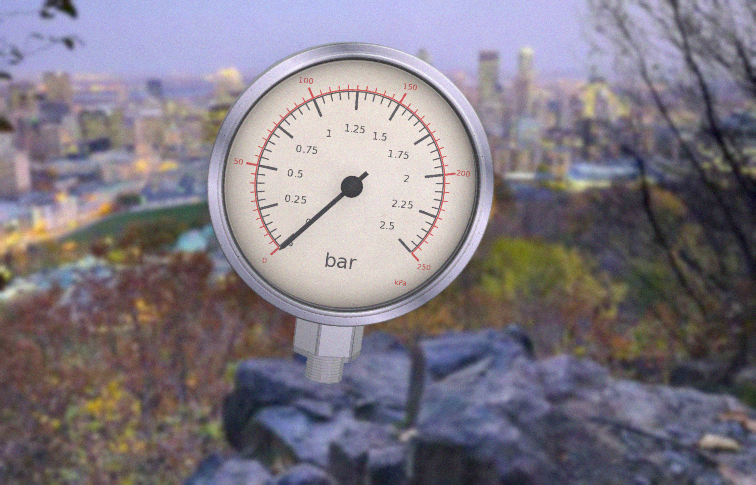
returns 0,bar
